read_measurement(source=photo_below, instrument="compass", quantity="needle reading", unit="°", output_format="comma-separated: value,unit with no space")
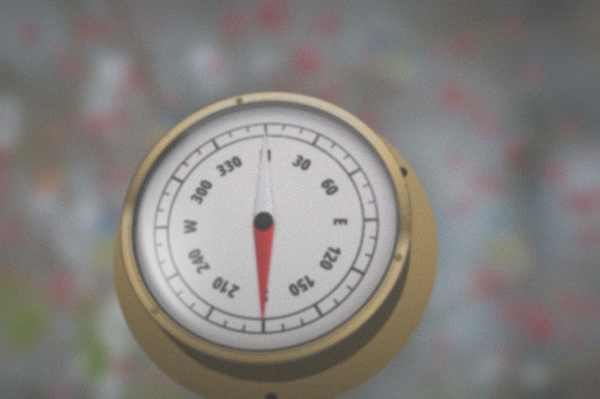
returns 180,°
